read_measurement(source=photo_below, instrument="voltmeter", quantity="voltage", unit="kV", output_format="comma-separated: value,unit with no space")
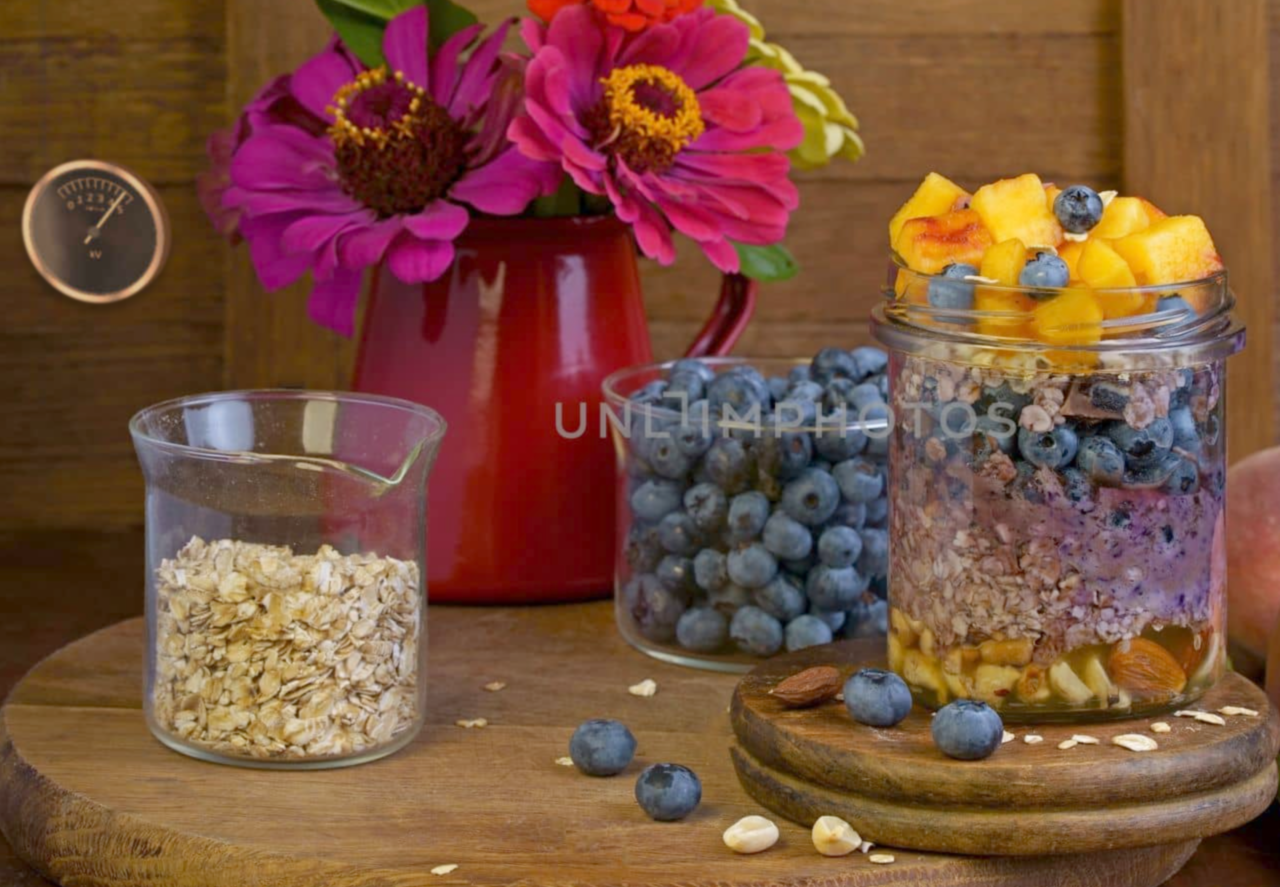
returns 4.5,kV
